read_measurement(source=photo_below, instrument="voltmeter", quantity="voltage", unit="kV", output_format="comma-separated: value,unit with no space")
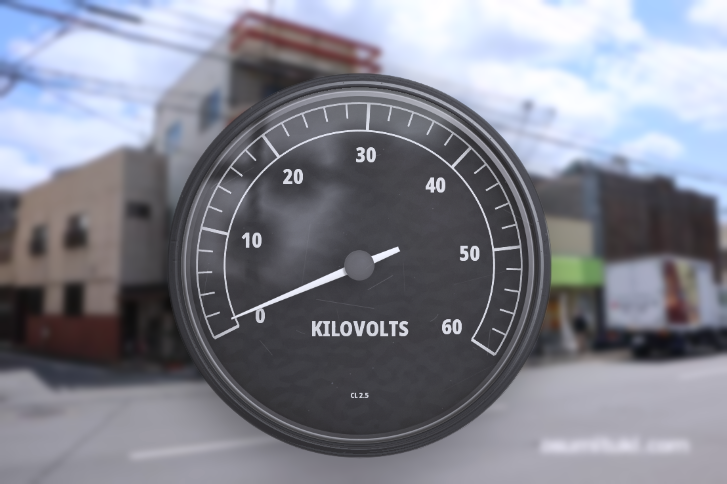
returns 1,kV
